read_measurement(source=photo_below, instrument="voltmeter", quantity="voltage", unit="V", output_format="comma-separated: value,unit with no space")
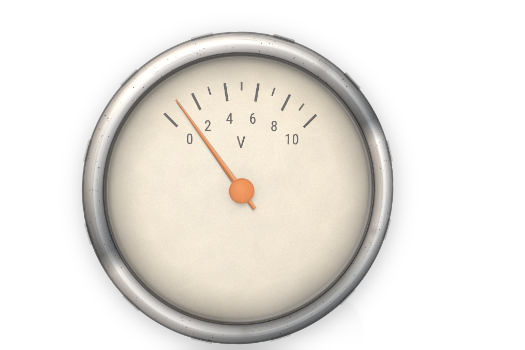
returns 1,V
